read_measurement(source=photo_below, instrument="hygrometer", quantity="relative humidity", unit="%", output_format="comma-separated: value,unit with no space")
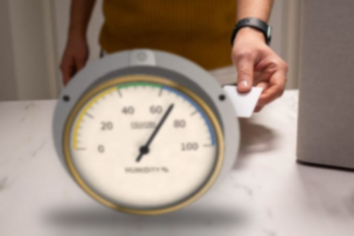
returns 68,%
